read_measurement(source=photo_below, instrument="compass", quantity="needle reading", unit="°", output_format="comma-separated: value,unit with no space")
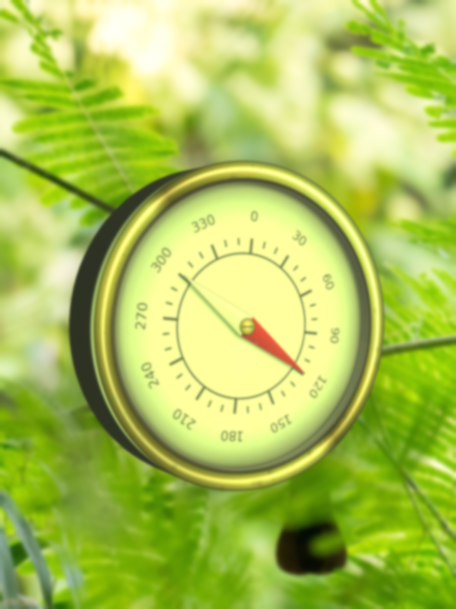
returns 120,°
